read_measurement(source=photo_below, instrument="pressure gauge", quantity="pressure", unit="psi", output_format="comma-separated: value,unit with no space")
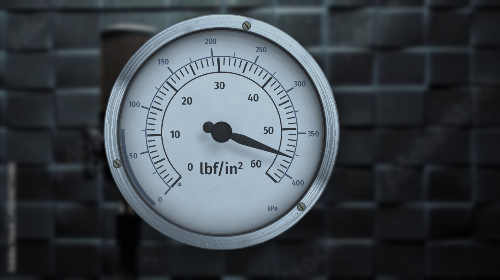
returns 55,psi
